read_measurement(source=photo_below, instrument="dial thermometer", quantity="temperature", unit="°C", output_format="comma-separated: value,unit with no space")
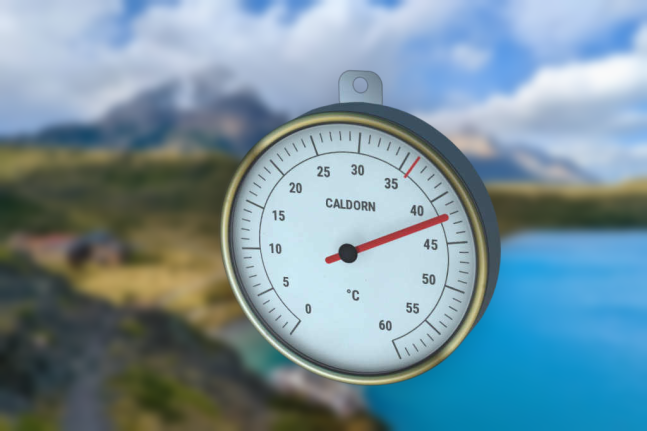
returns 42,°C
